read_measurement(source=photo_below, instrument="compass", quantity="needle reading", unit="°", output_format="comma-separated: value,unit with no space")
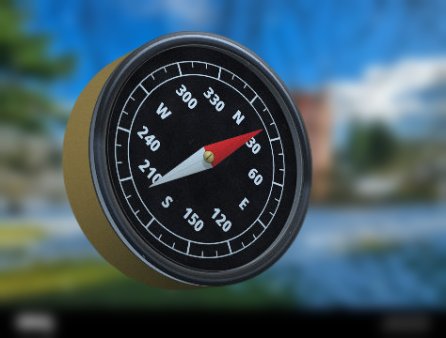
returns 20,°
